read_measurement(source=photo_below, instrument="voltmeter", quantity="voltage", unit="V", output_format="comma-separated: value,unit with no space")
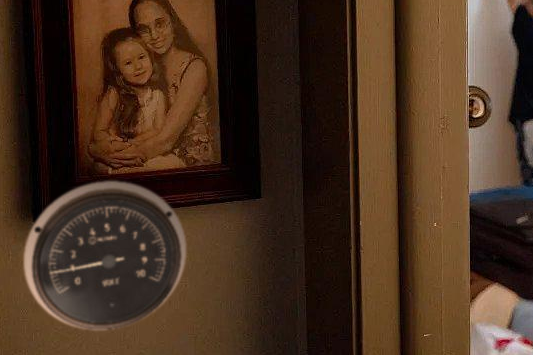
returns 1,V
